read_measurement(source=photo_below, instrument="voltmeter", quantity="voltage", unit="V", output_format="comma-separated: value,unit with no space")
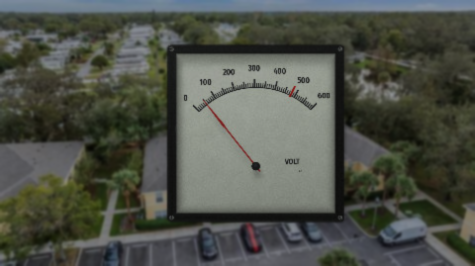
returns 50,V
